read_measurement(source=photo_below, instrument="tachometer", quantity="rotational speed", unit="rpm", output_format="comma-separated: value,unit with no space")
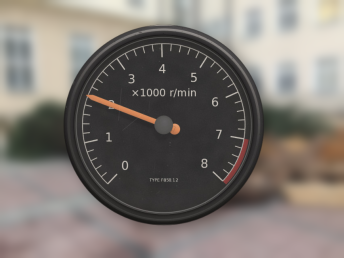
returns 2000,rpm
